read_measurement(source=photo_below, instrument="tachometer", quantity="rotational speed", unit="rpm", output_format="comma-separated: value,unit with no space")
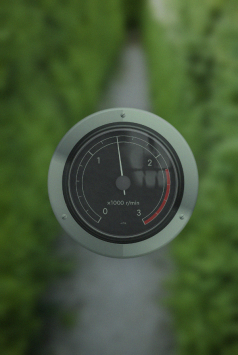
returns 1400,rpm
